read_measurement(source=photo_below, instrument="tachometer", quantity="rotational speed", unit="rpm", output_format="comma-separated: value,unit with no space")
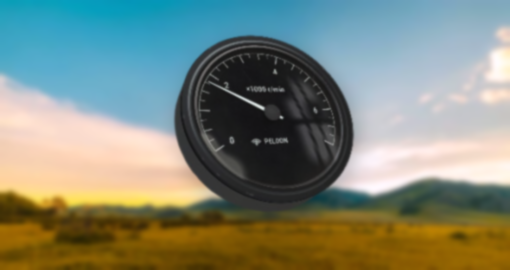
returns 1750,rpm
